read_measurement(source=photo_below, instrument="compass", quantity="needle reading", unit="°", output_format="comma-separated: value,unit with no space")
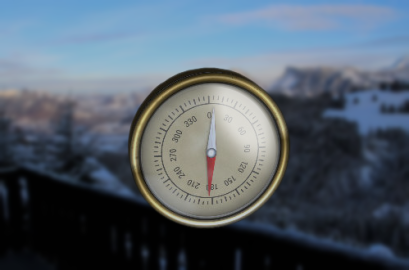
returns 185,°
